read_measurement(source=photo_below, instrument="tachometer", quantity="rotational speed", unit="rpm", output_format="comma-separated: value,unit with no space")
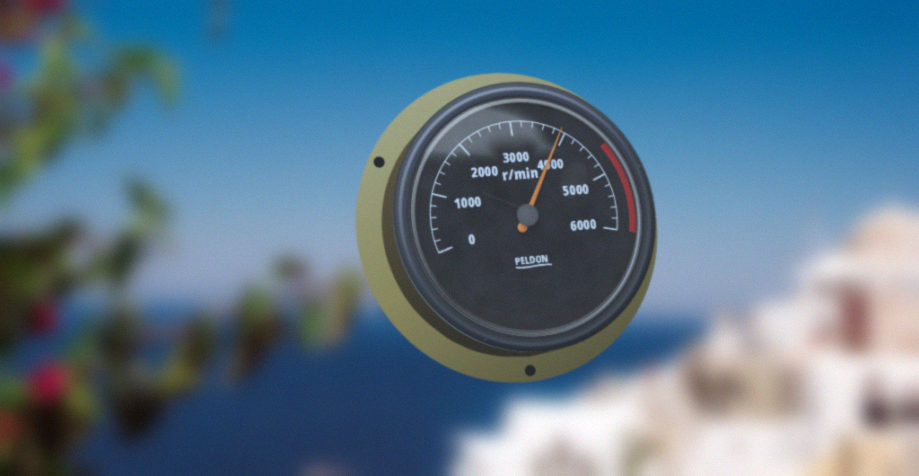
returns 3900,rpm
